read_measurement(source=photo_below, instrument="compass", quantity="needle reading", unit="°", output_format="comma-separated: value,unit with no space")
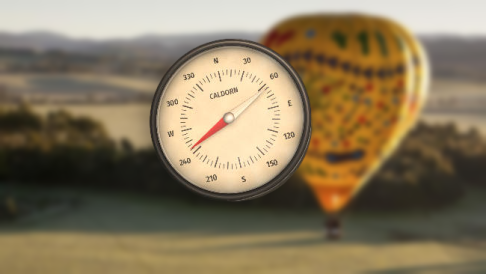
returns 245,°
